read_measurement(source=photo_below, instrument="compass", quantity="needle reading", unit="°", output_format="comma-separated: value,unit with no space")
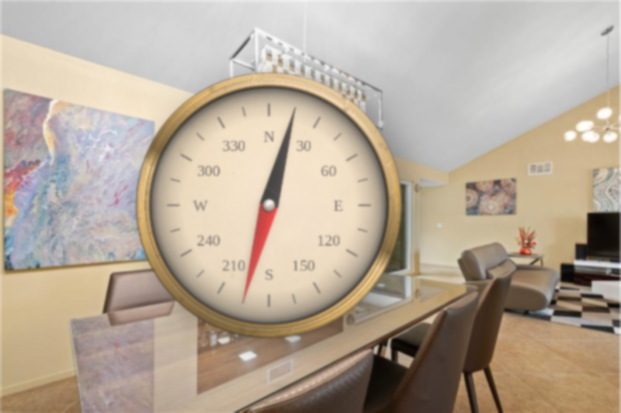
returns 195,°
